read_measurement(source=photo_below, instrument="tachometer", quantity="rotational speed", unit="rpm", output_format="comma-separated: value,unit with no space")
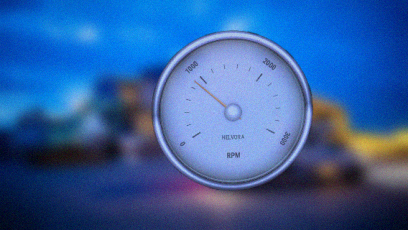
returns 900,rpm
